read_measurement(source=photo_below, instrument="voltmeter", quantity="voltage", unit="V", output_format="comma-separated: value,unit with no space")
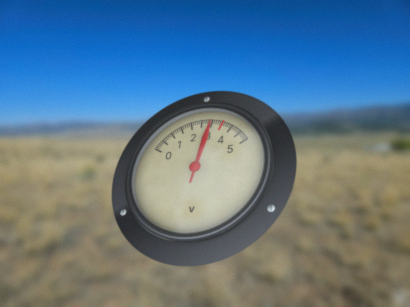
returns 3,V
